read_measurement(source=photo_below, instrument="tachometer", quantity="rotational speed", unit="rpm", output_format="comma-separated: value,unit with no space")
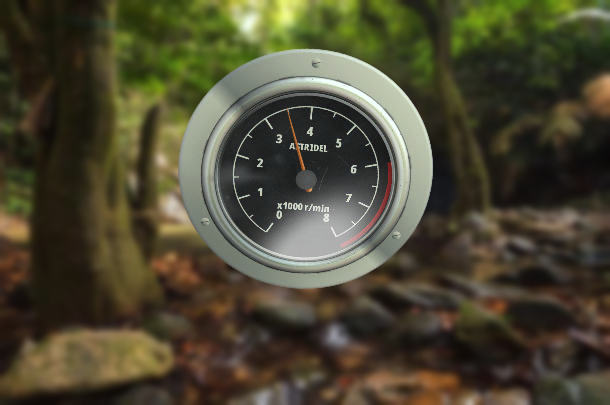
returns 3500,rpm
